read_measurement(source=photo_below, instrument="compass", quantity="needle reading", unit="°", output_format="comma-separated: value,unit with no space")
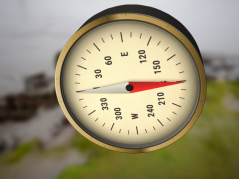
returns 180,°
